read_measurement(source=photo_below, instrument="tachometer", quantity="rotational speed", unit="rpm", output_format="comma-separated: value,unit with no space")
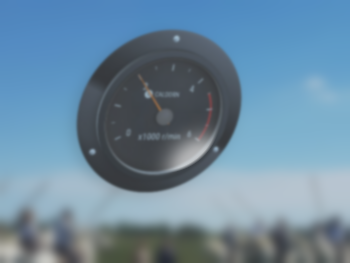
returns 2000,rpm
